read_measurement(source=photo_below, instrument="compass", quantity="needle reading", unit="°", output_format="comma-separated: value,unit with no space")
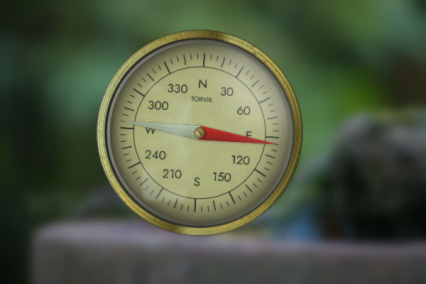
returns 95,°
